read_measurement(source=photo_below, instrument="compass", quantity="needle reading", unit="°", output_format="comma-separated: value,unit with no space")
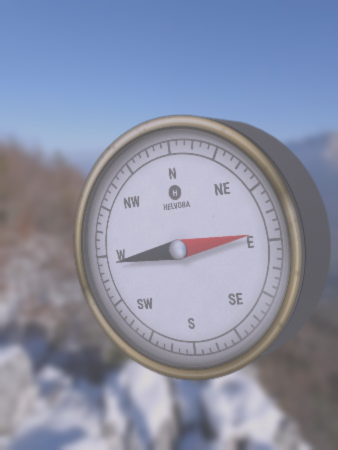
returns 85,°
